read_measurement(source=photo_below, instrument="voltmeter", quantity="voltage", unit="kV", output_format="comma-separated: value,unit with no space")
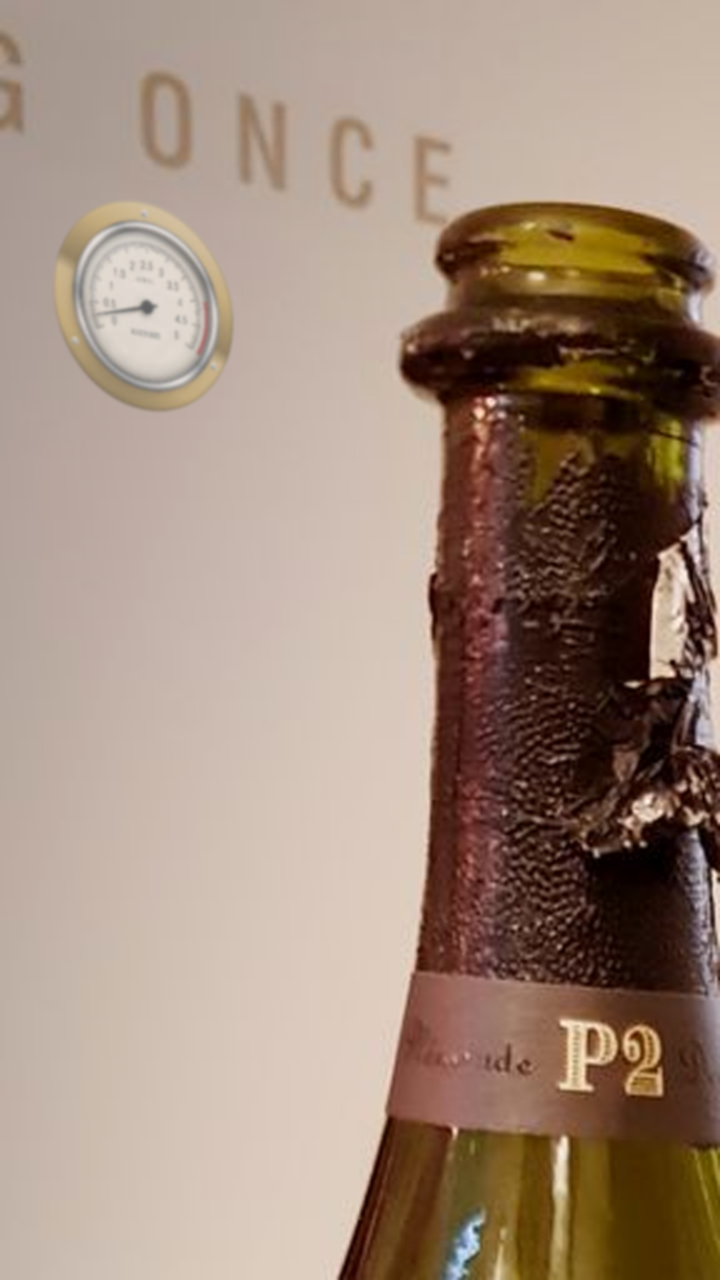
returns 0.25,kV
